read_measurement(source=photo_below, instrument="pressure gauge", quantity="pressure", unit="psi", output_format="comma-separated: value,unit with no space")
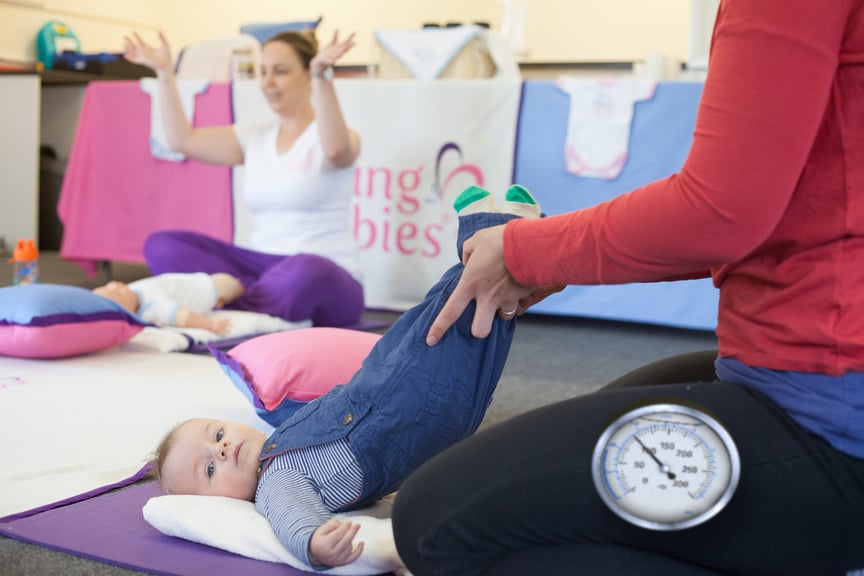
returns 100,psi
